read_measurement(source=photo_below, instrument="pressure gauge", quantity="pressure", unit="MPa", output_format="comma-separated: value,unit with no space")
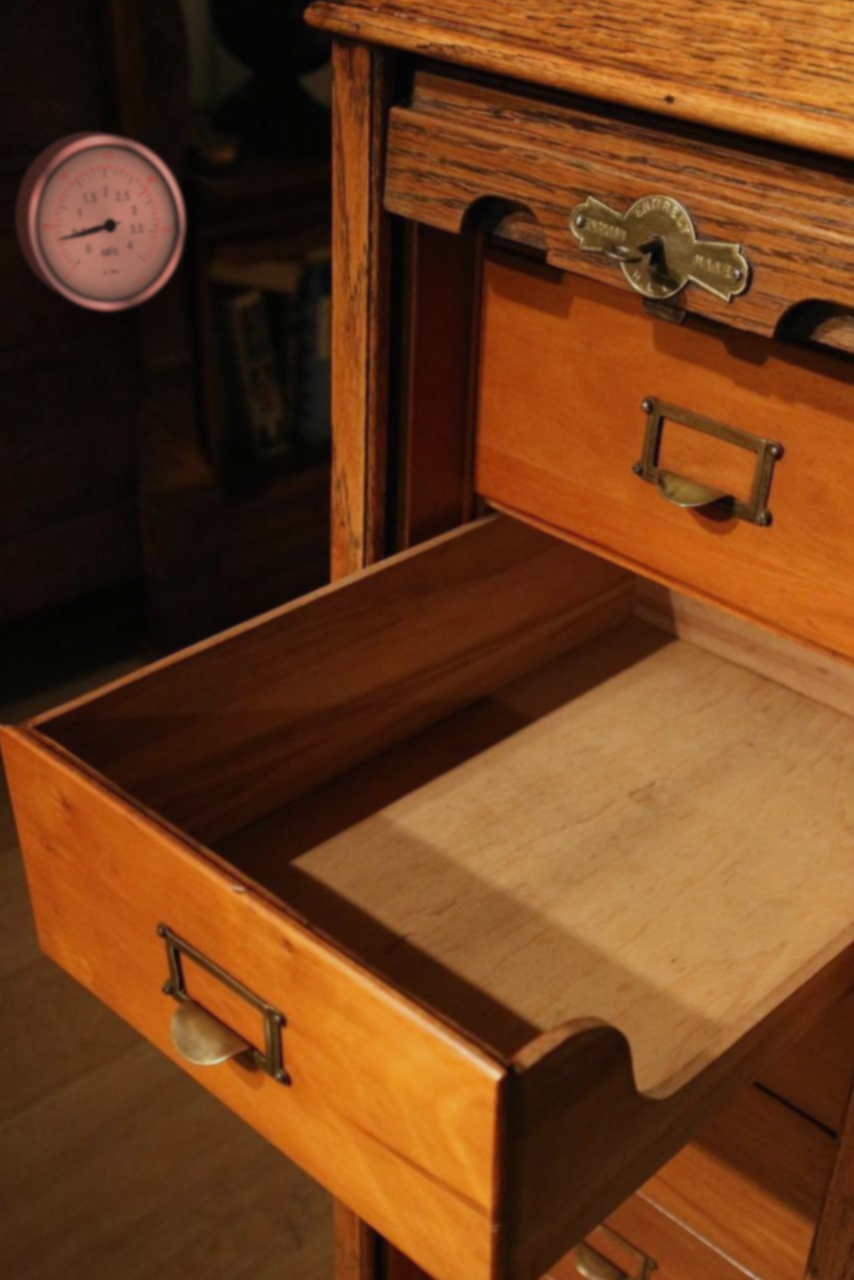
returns 0.5,MPa
